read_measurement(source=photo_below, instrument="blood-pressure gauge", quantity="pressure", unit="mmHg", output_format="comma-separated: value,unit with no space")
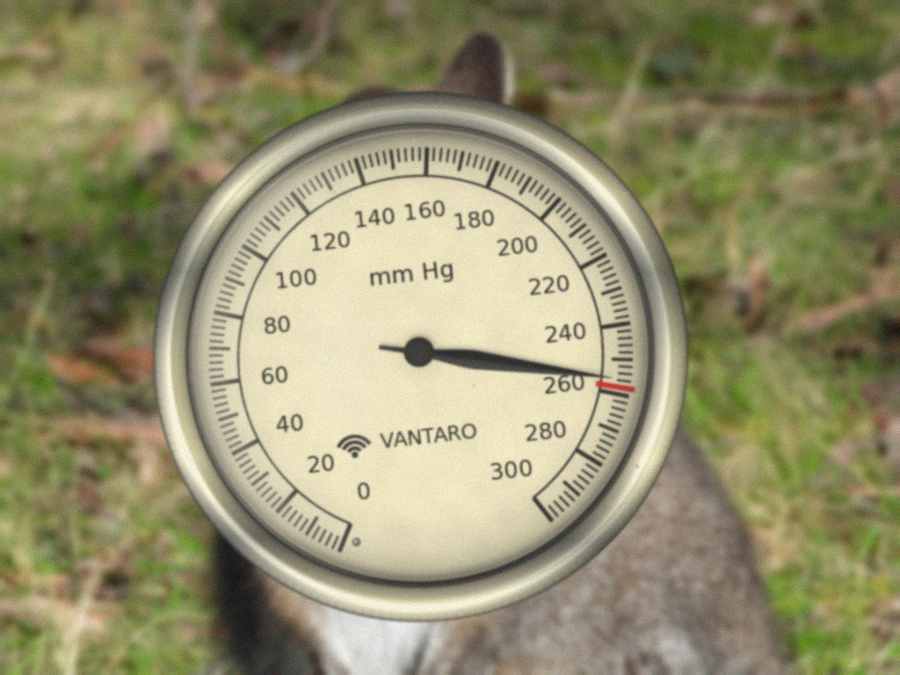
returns 256,mmHg
